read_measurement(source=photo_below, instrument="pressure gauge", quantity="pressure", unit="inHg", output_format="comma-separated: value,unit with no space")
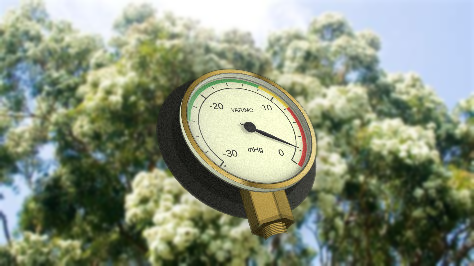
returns -2,inHg
